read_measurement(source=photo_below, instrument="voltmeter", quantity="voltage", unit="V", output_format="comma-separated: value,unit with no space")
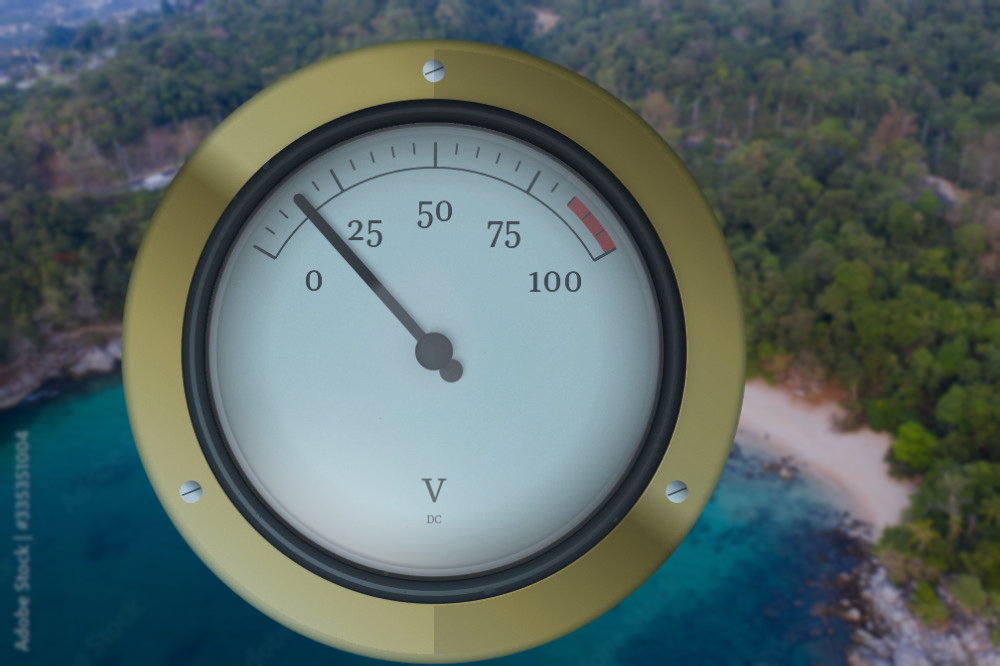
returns 15,V
